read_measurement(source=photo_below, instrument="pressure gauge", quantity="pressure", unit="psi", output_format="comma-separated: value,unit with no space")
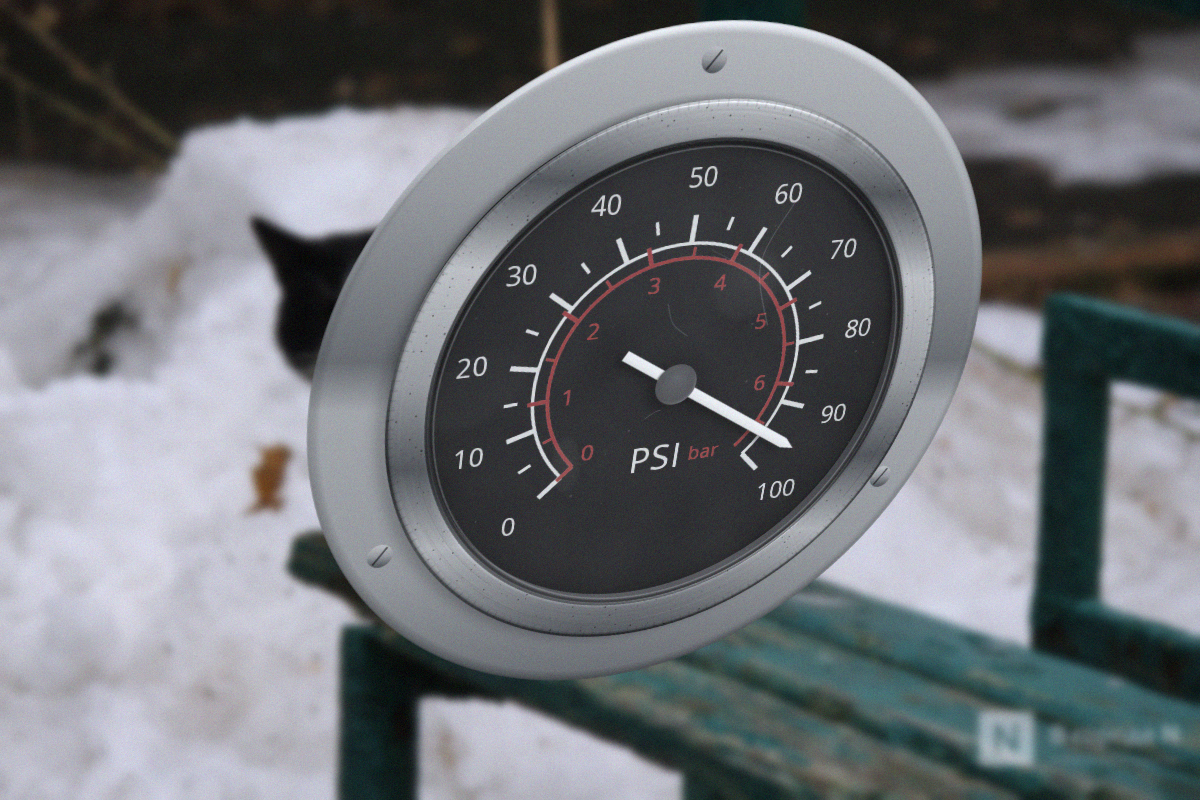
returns 95,psi
